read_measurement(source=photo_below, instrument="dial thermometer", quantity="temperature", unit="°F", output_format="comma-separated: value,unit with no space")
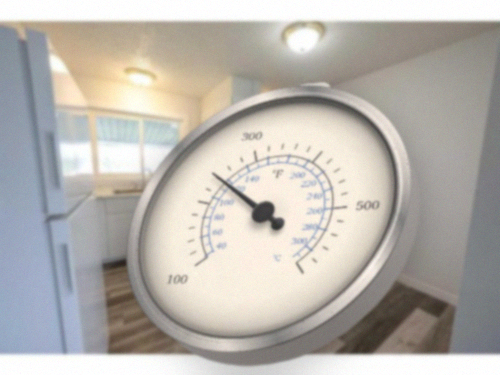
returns 240,°F
